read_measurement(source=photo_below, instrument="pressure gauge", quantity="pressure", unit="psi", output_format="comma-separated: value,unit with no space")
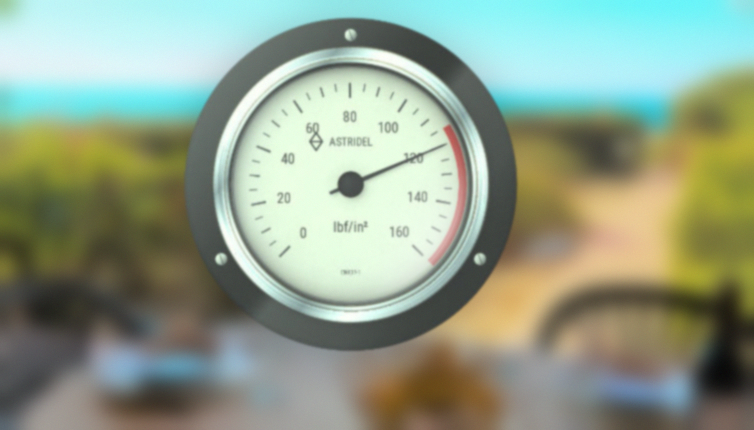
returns 120,psi
